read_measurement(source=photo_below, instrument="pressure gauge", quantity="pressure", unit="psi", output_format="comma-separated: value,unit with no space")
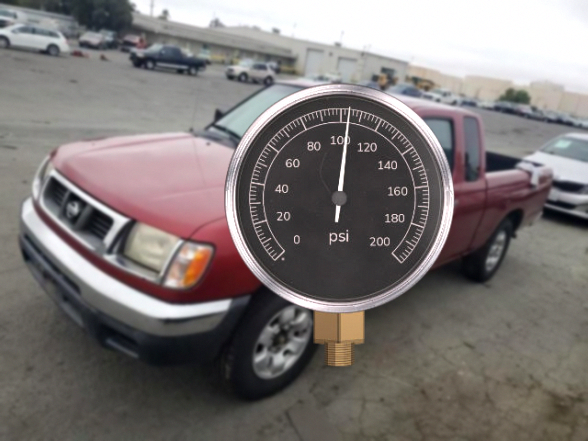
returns 104,psi
